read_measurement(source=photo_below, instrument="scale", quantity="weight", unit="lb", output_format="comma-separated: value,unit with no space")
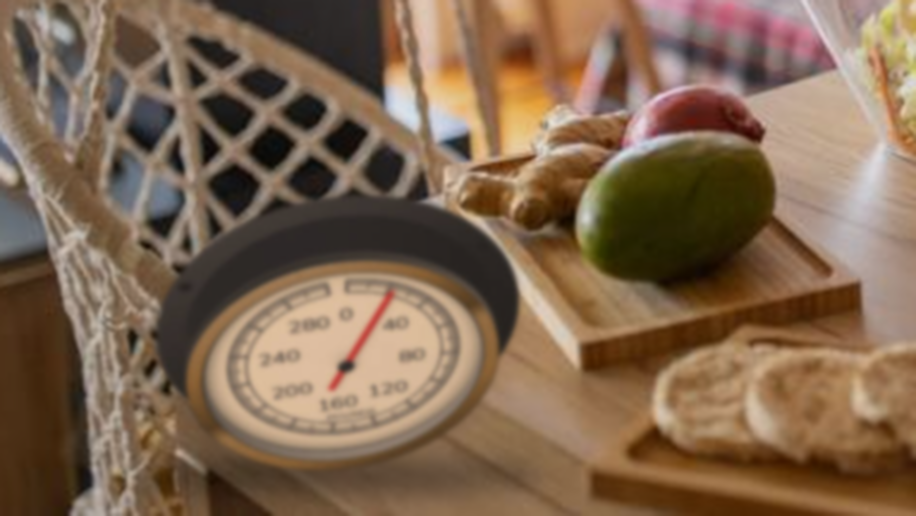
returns 20,lb
